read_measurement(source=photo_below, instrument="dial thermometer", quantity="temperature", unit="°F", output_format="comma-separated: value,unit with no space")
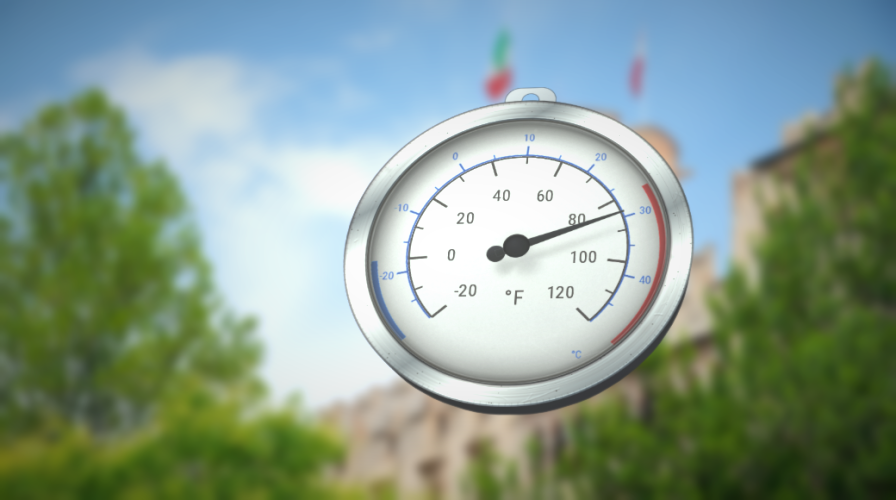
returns 85,°F
